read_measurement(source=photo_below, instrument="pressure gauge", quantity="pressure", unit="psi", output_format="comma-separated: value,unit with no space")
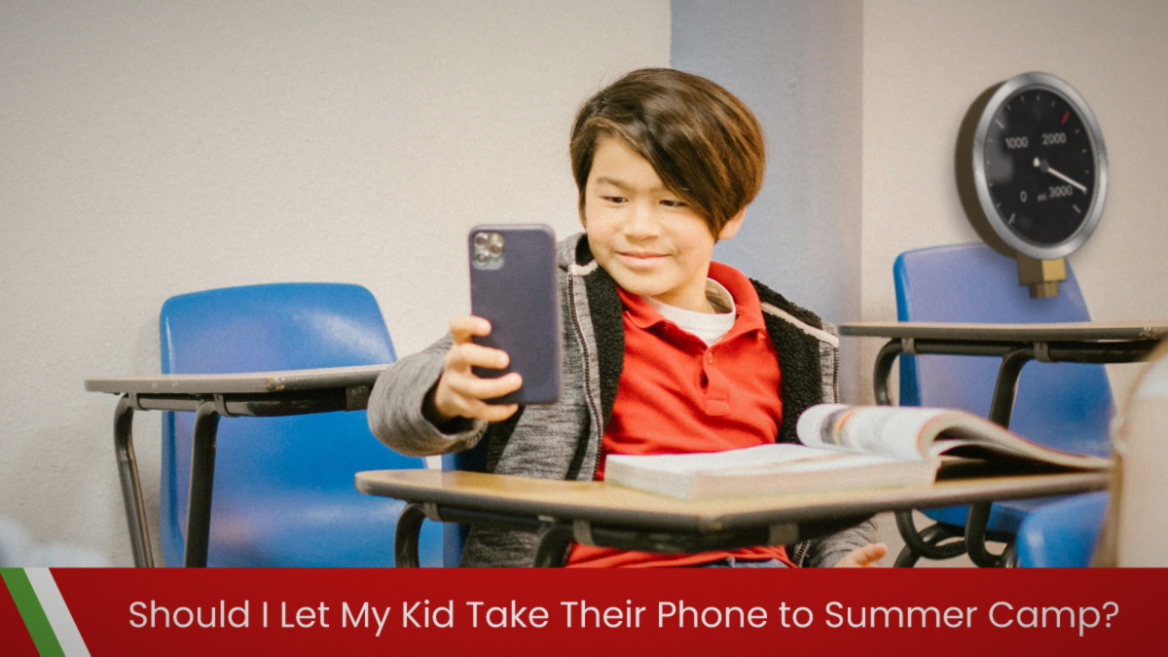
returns 2800,psi
